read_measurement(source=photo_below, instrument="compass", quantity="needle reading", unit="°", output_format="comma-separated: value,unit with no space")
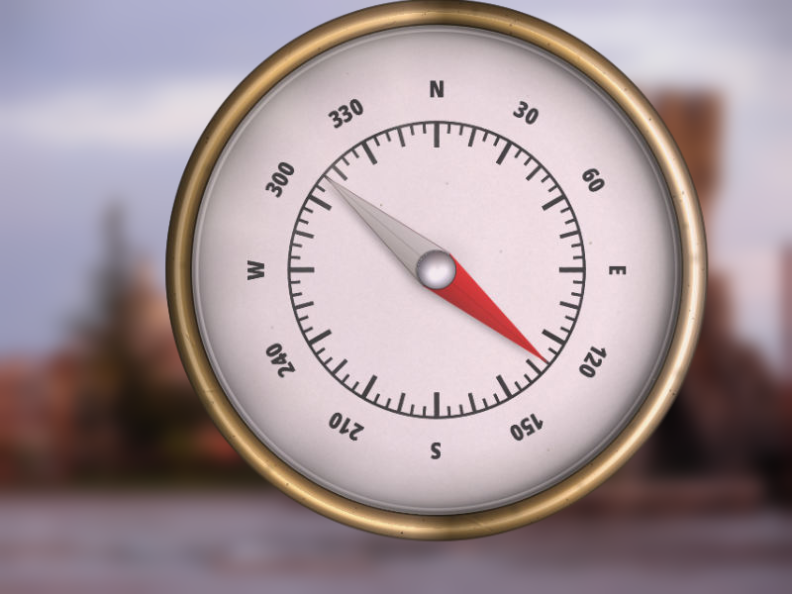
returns 130,°
